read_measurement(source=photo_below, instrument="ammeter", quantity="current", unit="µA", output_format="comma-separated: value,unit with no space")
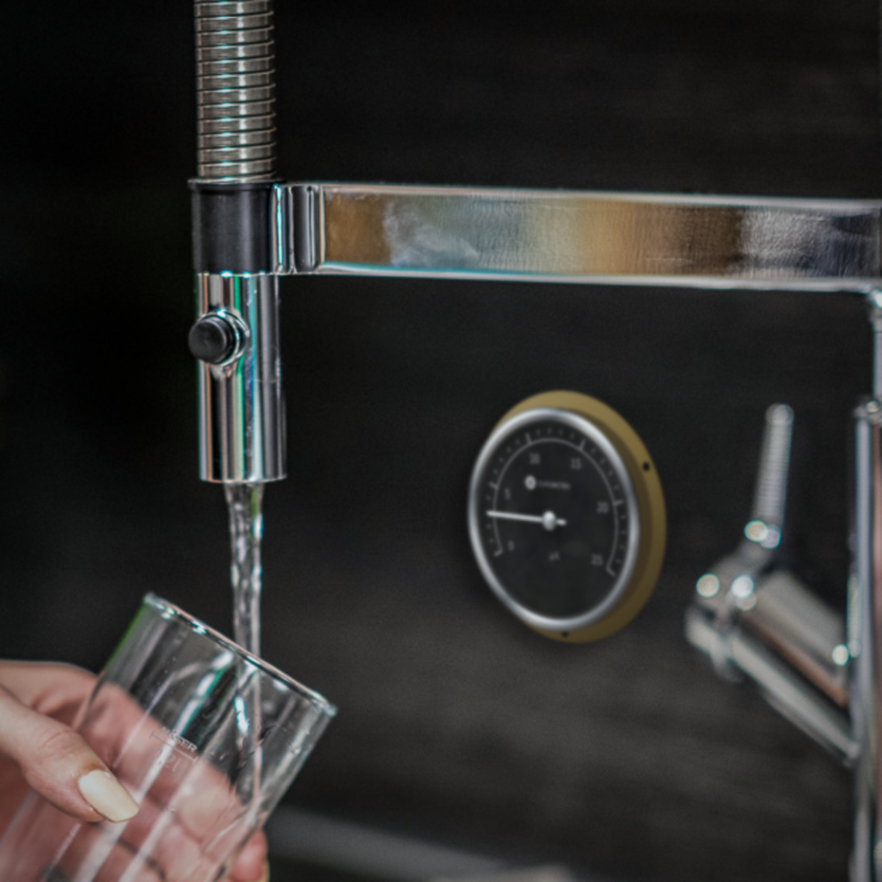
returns 3,µA
